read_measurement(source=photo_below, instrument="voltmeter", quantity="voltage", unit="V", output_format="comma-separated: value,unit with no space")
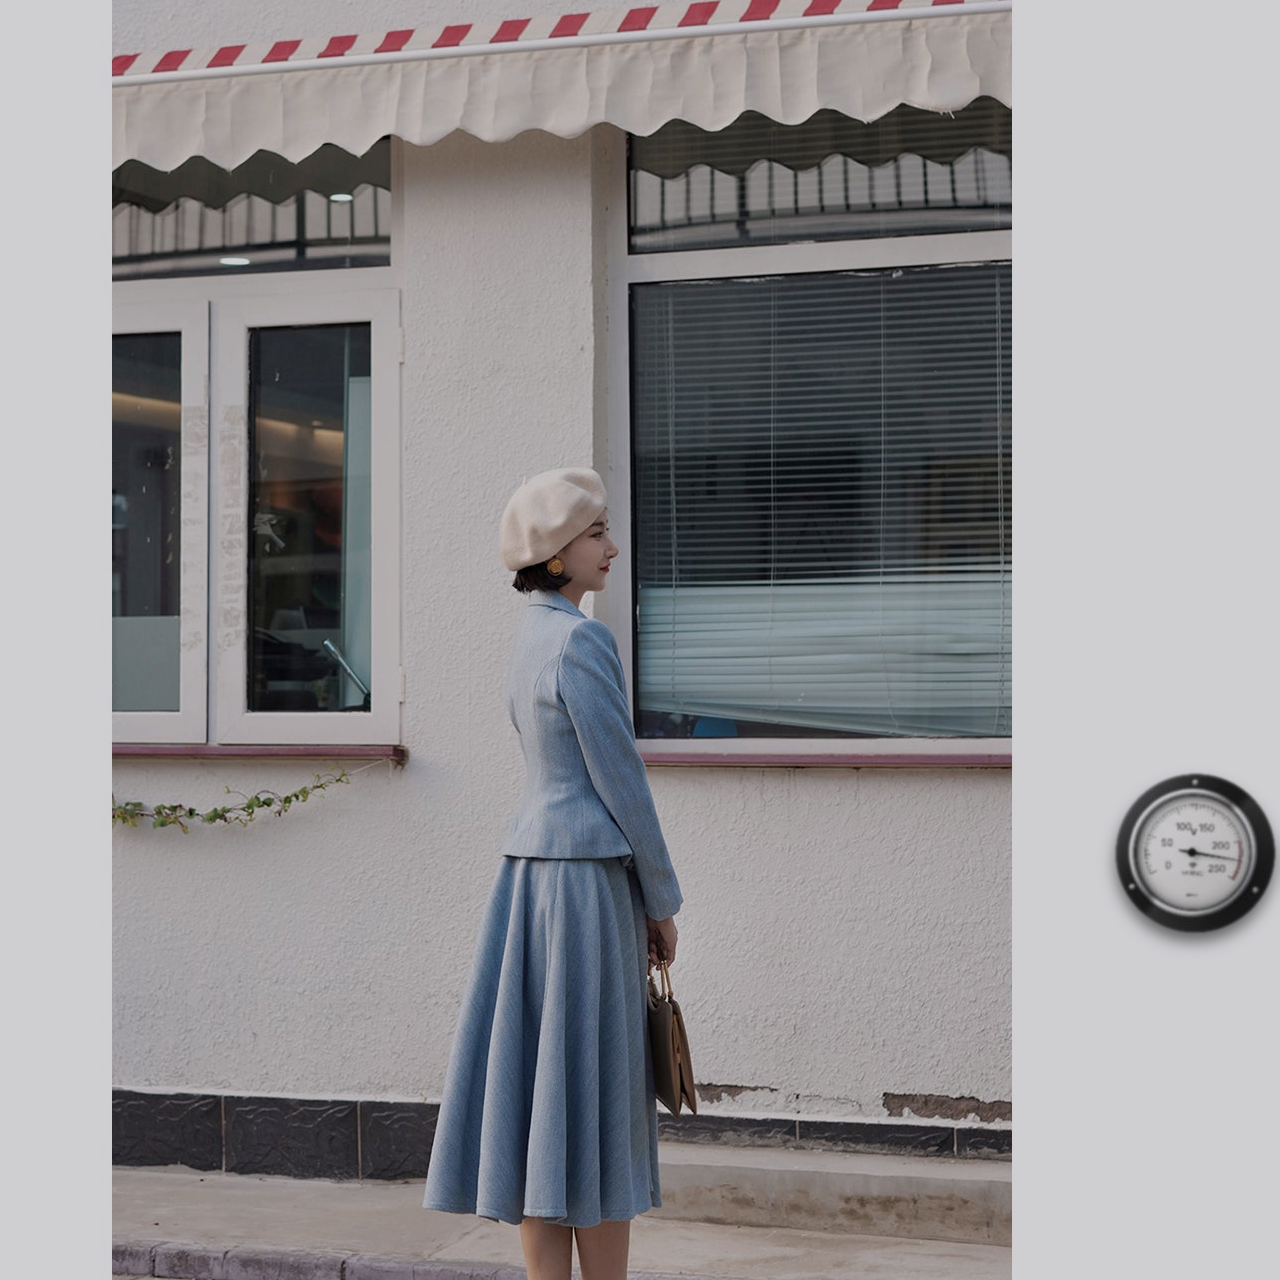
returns 225,V
